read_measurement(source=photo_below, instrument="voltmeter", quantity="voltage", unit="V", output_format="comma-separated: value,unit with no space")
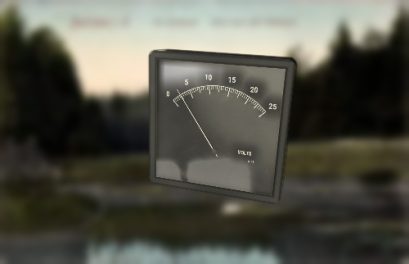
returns 2.5,V
